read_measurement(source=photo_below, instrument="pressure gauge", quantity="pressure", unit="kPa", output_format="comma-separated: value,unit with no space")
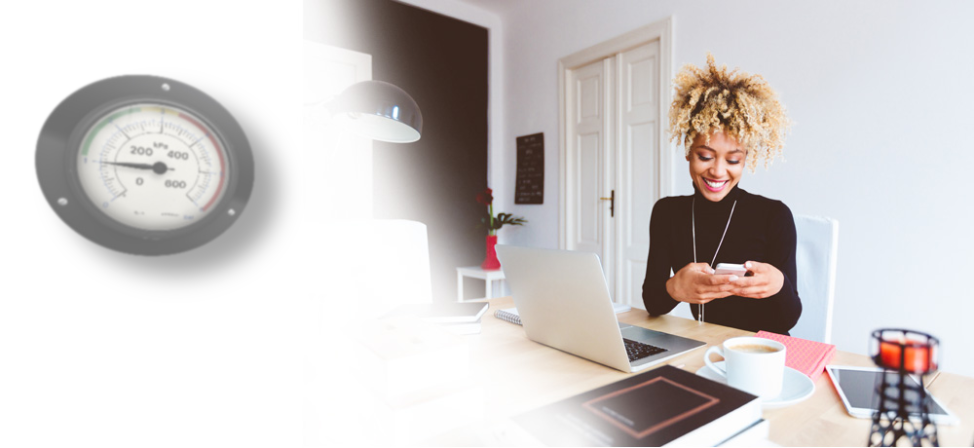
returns 100,kPa
